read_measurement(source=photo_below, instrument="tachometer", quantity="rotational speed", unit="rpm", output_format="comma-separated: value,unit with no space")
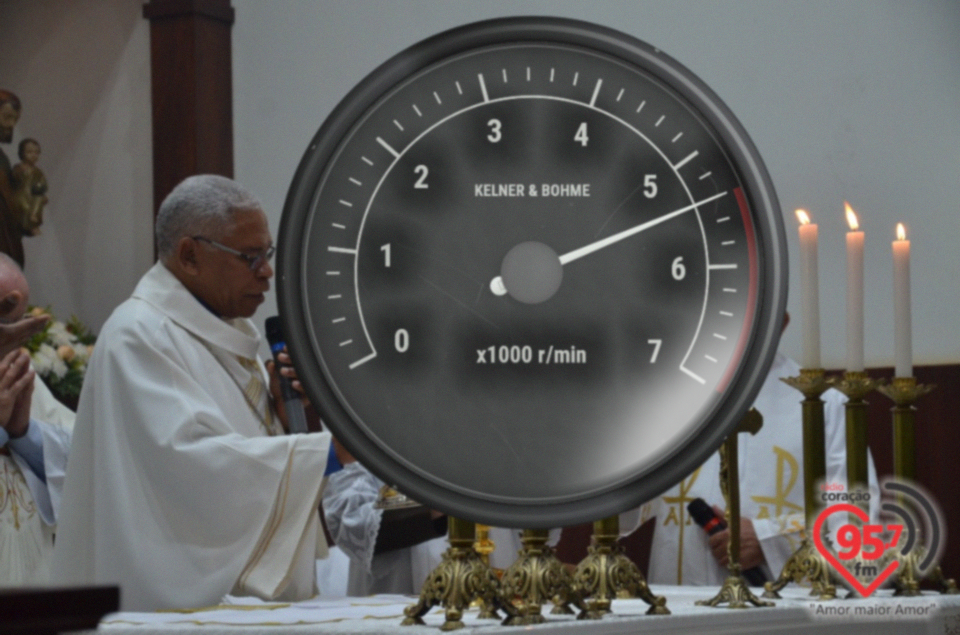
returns 5400,rpm
